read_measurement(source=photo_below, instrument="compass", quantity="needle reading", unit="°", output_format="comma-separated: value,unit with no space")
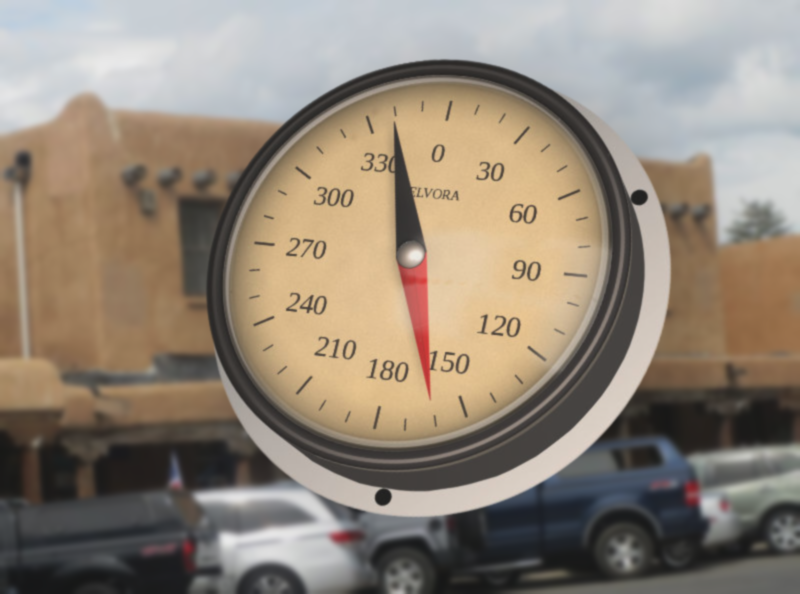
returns 160,°
